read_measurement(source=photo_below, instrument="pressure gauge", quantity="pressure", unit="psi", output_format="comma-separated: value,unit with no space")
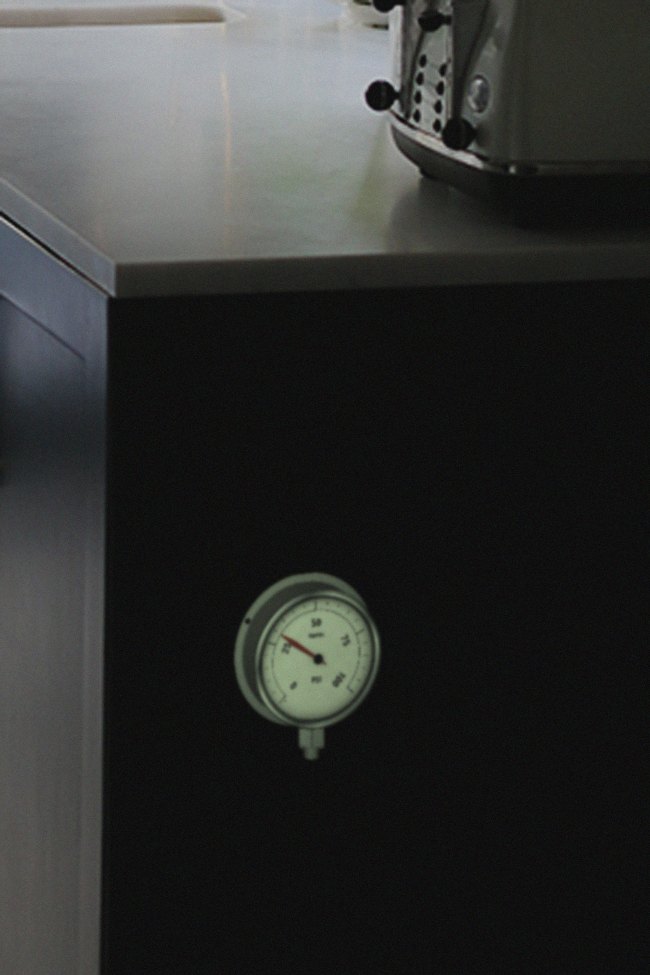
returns 30,psi
